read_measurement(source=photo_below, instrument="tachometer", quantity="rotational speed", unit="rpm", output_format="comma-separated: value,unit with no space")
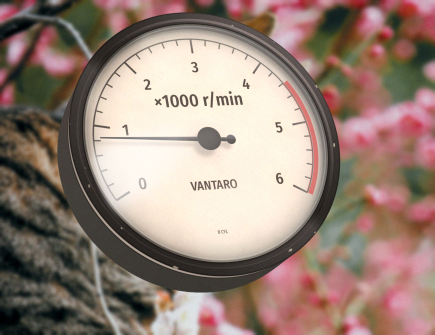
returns 800,rpm
